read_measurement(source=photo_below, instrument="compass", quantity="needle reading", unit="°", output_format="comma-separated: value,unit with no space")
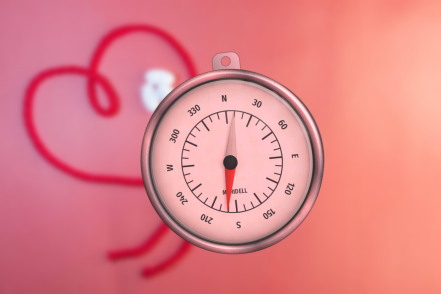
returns 190,°
